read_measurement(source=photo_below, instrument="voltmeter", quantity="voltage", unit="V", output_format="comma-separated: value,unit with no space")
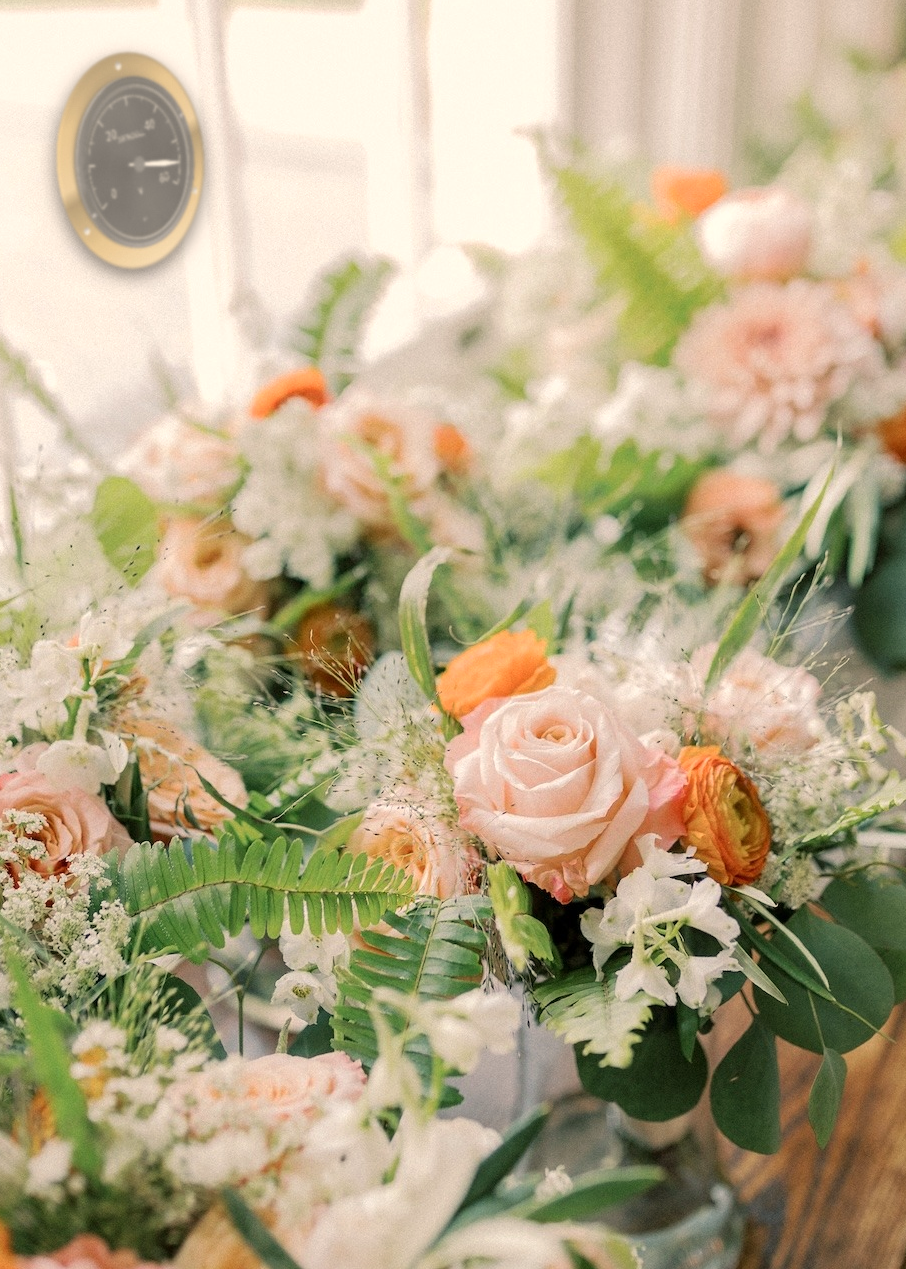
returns 55,V
